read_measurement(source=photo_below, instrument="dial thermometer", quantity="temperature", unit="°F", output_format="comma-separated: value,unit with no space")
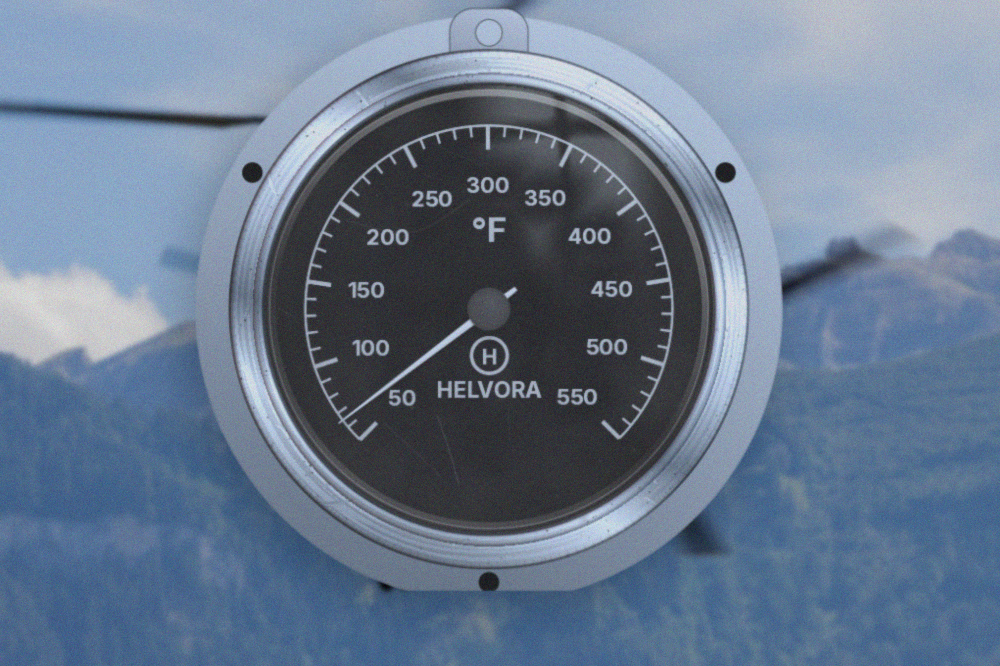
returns 65,°F
